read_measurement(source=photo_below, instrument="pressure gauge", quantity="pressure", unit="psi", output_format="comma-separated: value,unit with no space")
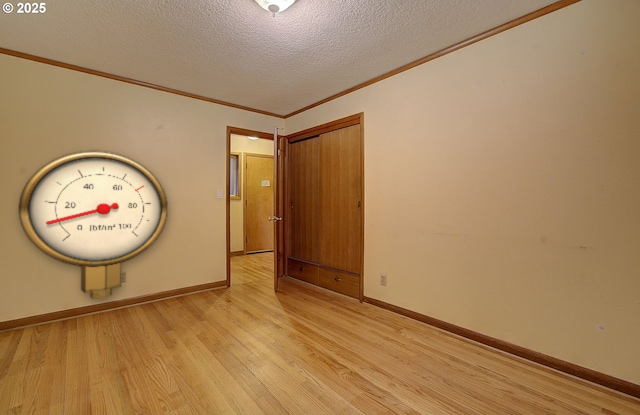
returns 10,psi
